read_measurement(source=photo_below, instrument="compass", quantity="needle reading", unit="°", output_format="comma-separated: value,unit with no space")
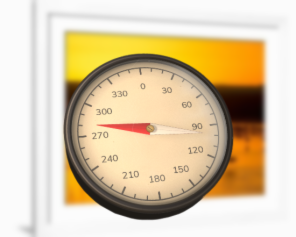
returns 280,°
